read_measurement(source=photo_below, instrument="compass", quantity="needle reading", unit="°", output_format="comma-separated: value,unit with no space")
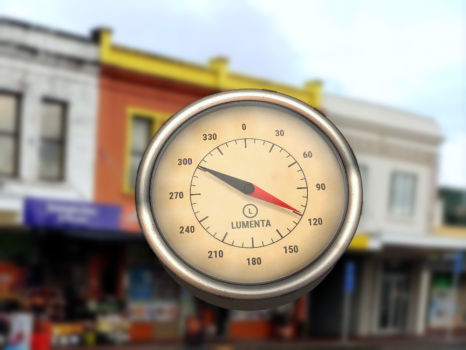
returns 120,°
